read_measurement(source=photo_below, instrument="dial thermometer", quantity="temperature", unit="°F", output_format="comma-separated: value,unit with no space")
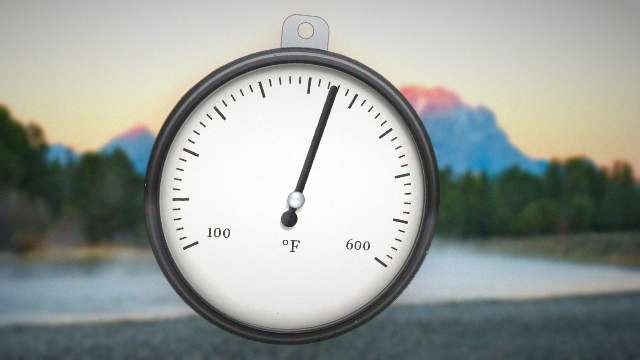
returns 375,°F
